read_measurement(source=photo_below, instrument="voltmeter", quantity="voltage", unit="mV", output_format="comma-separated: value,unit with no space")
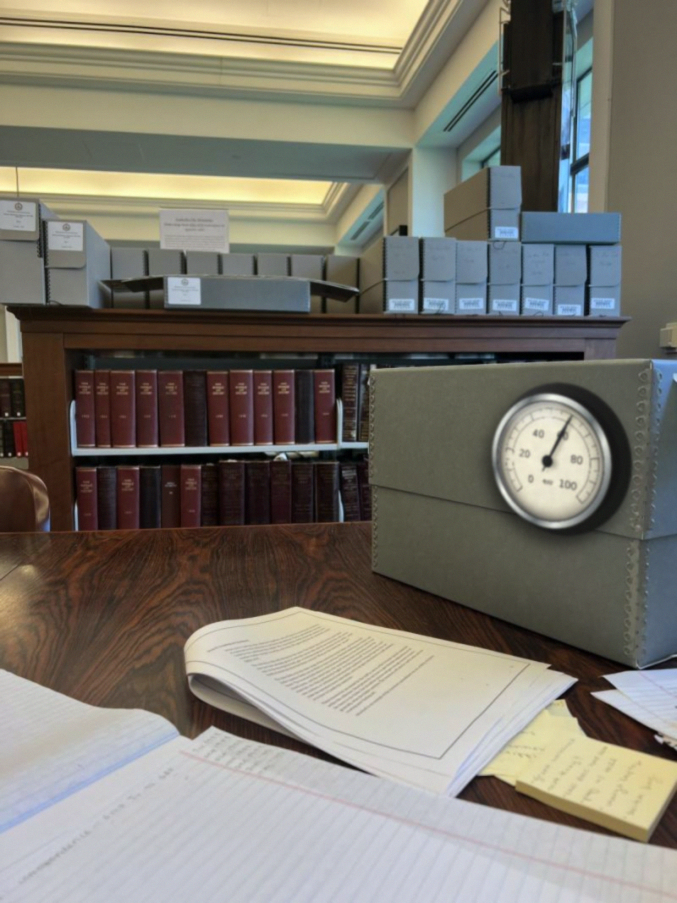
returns 60,mV
